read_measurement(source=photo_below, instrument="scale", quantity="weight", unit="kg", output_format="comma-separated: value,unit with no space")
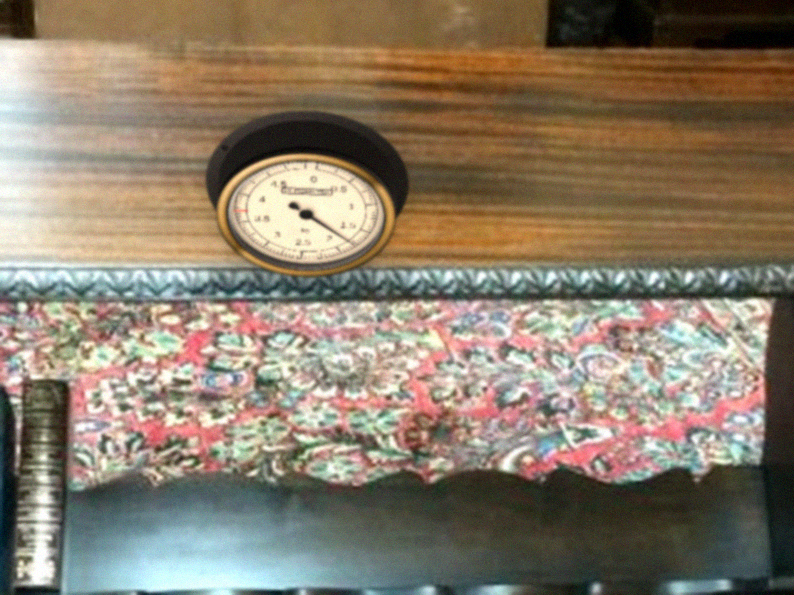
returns 1.75,kg
